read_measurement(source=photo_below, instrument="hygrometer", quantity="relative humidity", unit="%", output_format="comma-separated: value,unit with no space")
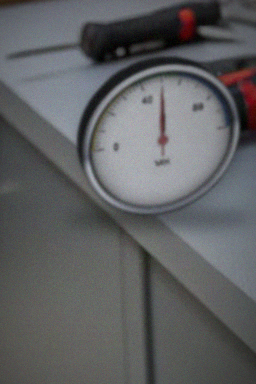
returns 50,%
